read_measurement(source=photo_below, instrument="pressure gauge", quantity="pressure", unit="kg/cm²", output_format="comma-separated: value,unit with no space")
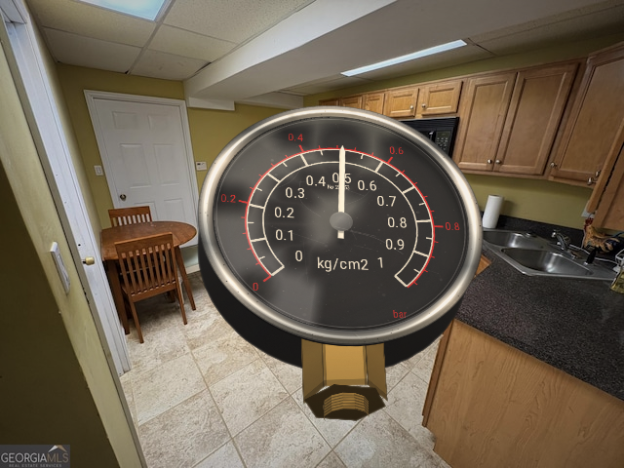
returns 0.5,kg/cm²
